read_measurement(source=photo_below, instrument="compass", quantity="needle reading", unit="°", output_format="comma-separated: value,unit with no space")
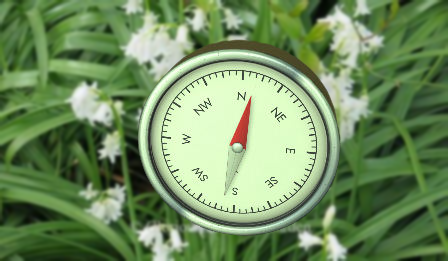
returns 10,°
